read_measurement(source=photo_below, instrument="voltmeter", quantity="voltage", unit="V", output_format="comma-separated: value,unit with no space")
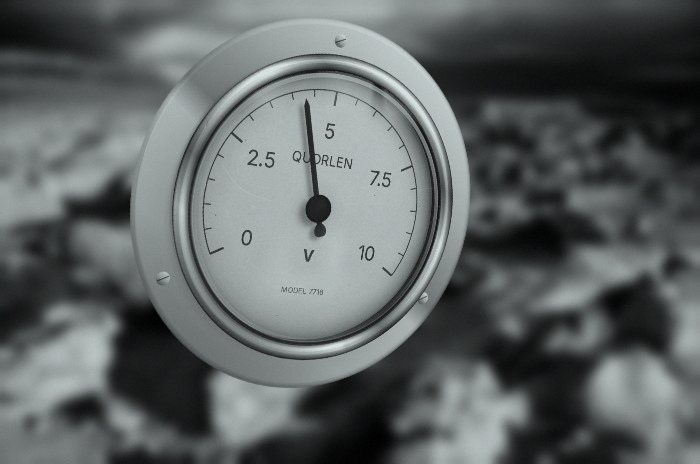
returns 4.25,V
